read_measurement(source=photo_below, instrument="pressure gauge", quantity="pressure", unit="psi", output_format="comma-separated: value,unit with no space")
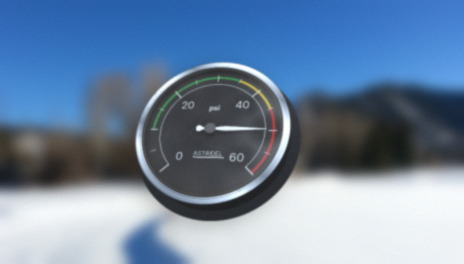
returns 50,psi
